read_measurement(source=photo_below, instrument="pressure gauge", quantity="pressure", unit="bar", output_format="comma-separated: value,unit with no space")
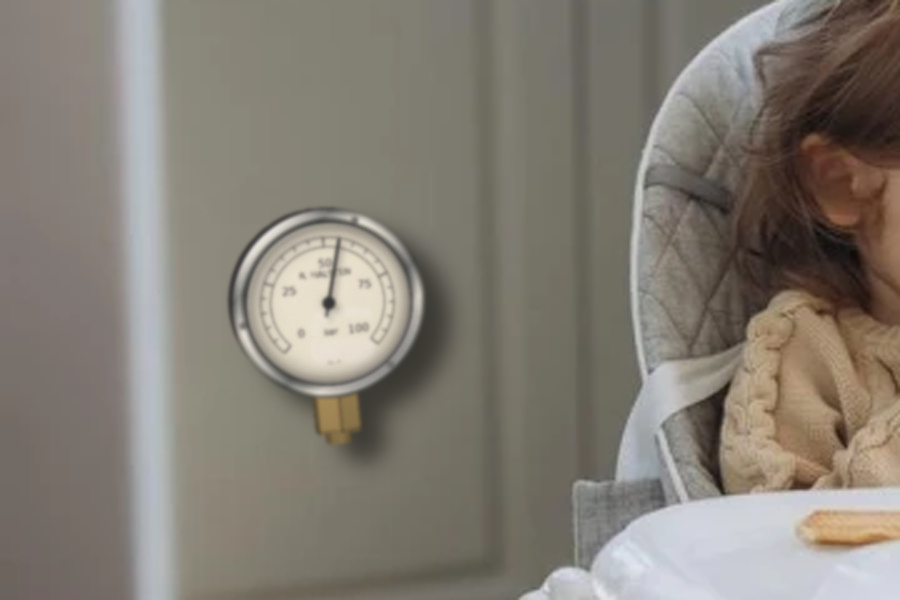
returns 55,bar
